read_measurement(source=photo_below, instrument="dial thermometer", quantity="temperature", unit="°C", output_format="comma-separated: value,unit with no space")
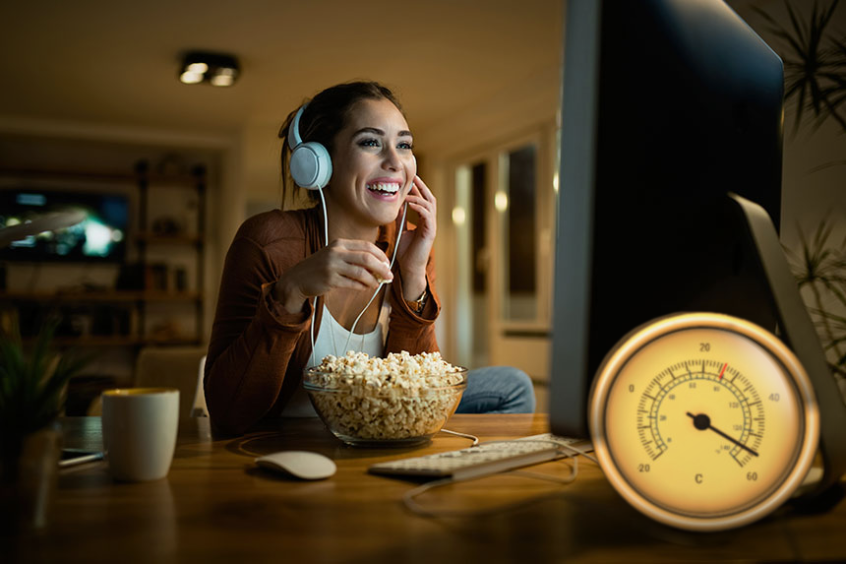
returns 55,°C
